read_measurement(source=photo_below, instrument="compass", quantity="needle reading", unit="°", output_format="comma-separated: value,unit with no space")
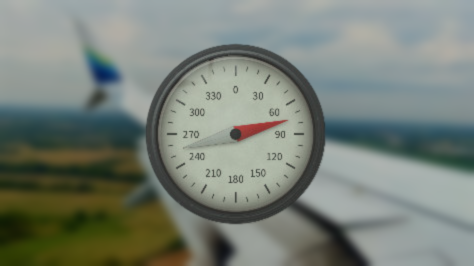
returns 75,°
